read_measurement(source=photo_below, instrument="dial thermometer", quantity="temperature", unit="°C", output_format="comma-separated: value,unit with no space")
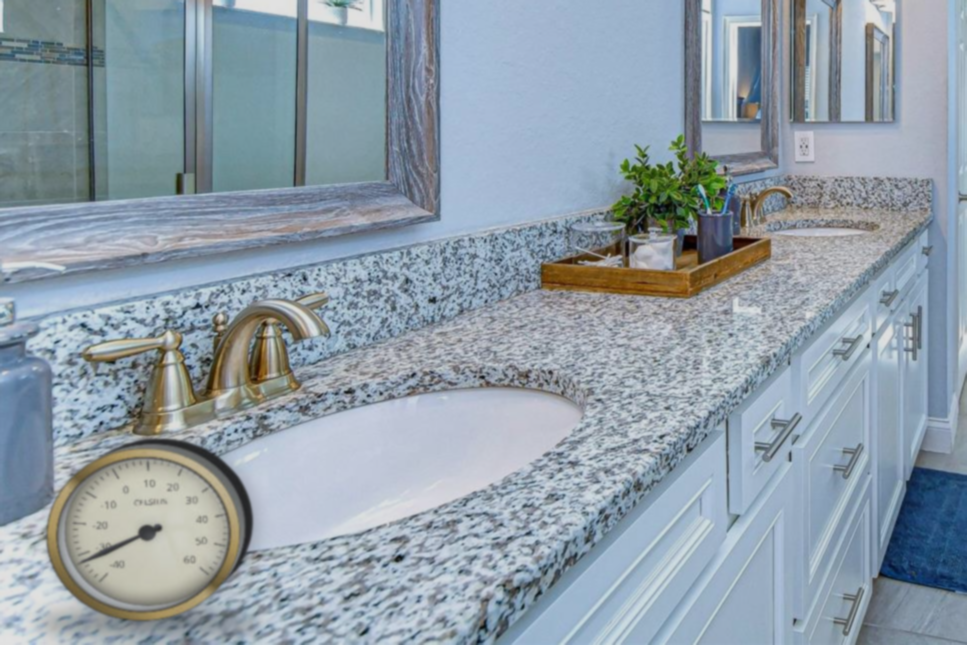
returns -32,°C
